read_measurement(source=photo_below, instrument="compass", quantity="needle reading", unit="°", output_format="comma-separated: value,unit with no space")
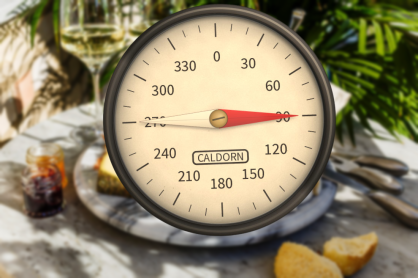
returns 90,°
